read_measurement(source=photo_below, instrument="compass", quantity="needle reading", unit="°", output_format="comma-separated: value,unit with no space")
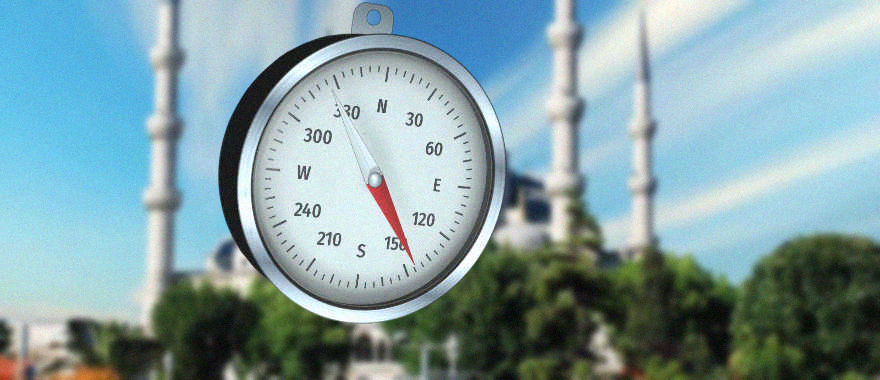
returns 145,°
